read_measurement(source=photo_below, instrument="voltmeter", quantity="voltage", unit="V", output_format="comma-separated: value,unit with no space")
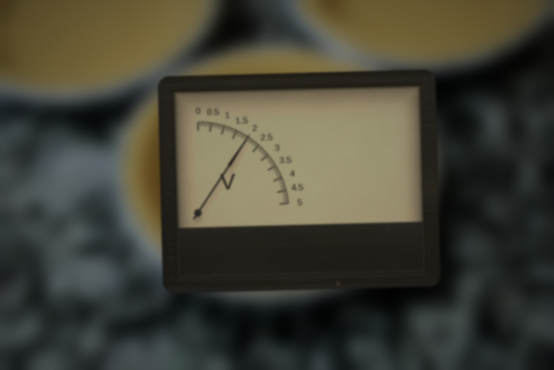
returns 2,V
